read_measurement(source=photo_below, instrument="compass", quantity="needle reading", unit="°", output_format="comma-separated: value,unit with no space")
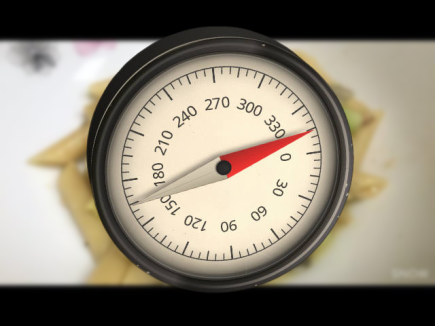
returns 345,°
